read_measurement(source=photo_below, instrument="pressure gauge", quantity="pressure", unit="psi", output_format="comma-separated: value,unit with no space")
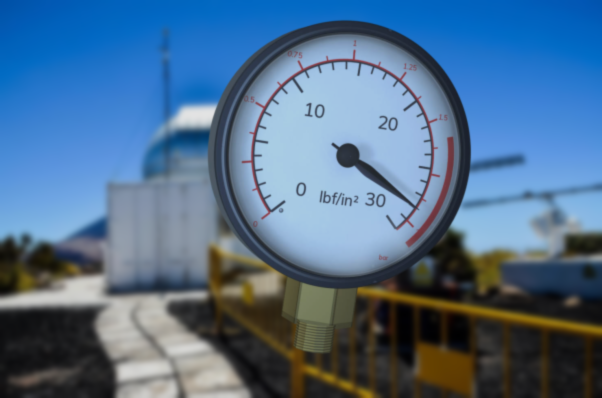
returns 28,psi
